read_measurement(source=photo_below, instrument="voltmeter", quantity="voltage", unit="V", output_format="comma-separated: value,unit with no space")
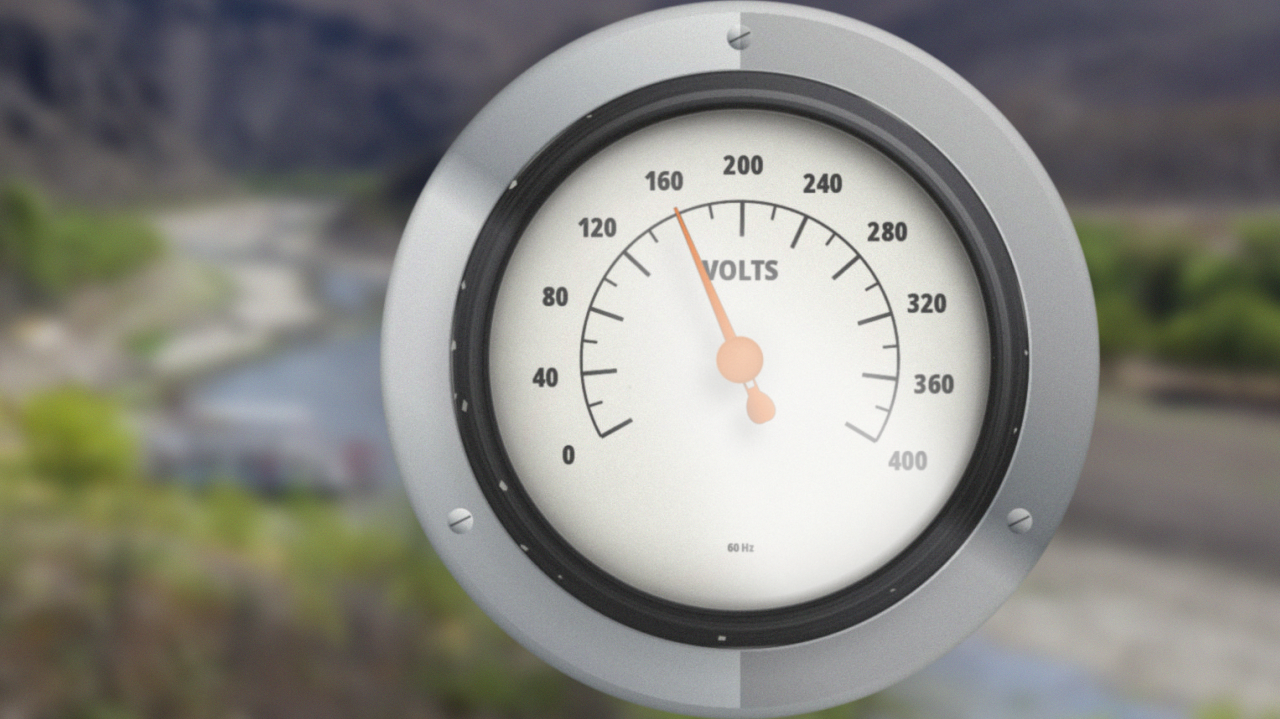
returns 160,V
